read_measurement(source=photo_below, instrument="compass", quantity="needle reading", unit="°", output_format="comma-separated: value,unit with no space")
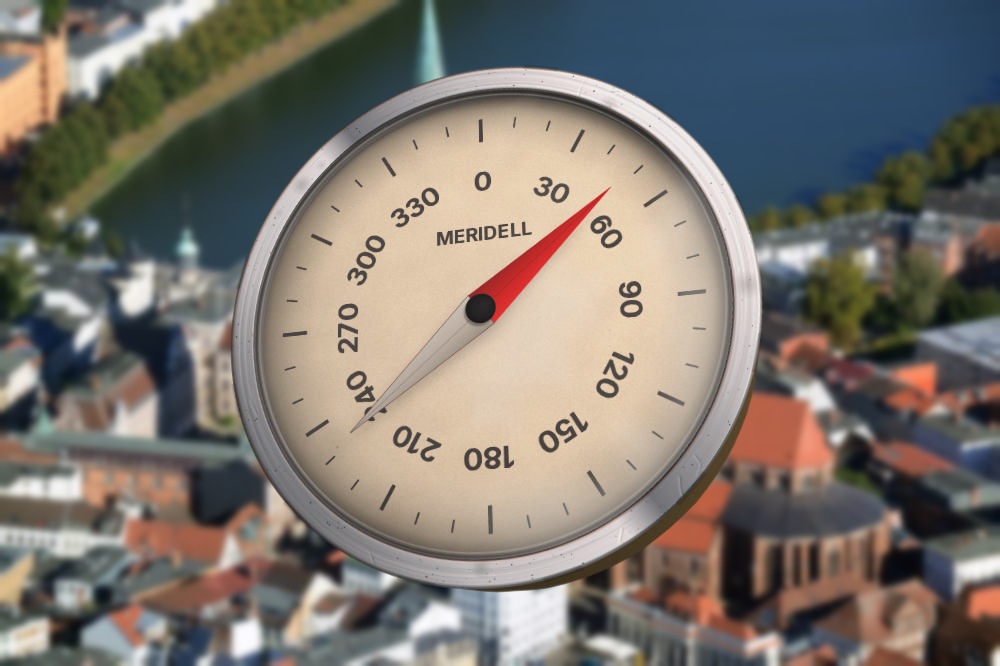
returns 50,°
